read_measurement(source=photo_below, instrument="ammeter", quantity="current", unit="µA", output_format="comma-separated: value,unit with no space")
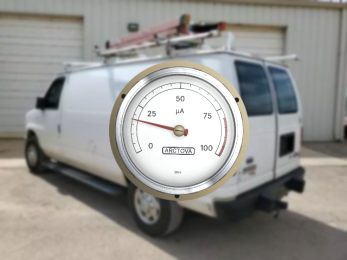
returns 17.5,µA
